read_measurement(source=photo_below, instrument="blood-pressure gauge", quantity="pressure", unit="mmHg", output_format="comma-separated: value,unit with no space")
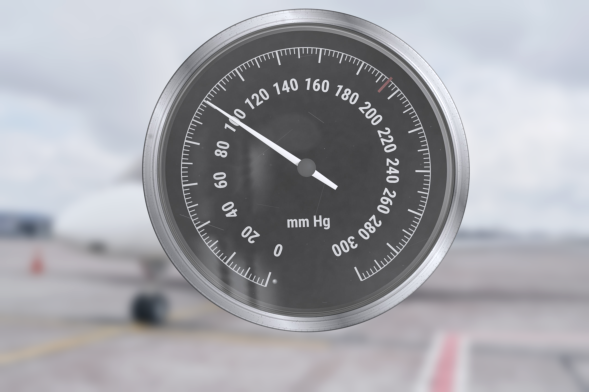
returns 100,mmHg
